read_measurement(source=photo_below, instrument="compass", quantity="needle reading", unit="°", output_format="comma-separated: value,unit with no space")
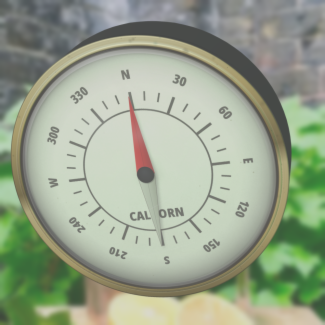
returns 0,°
